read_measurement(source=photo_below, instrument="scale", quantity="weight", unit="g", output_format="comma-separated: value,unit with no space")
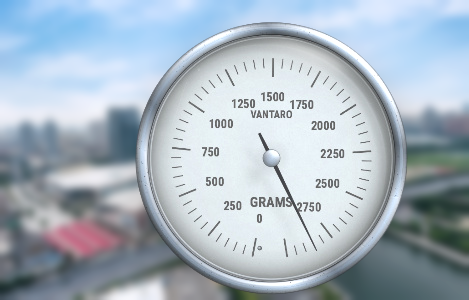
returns 2850,g
